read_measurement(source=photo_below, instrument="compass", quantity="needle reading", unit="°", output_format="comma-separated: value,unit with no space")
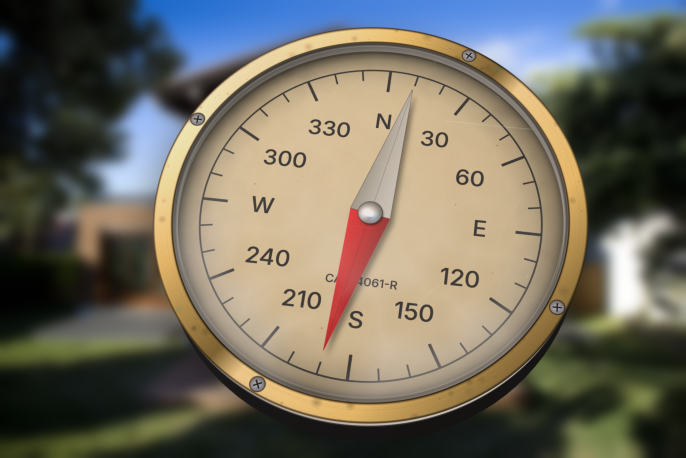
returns 190,°
